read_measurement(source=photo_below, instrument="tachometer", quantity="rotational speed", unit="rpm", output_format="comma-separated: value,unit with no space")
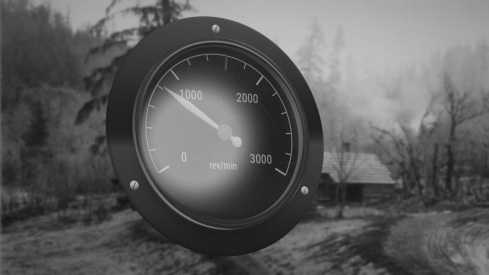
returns 800,rpm
